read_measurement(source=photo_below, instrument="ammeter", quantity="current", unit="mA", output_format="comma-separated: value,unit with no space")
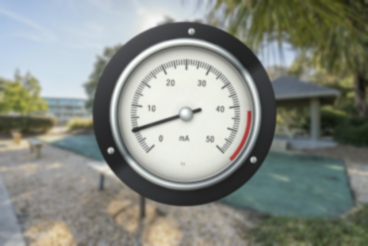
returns 5,mA
